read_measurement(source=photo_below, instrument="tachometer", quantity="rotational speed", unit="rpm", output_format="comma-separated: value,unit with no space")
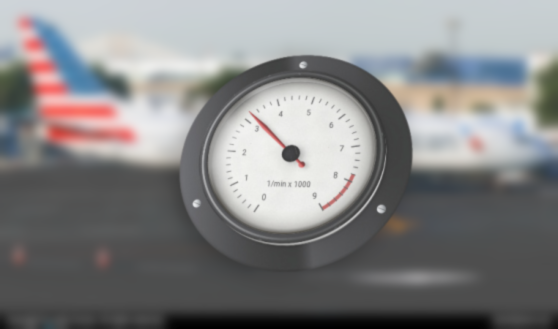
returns 3200,rpm
